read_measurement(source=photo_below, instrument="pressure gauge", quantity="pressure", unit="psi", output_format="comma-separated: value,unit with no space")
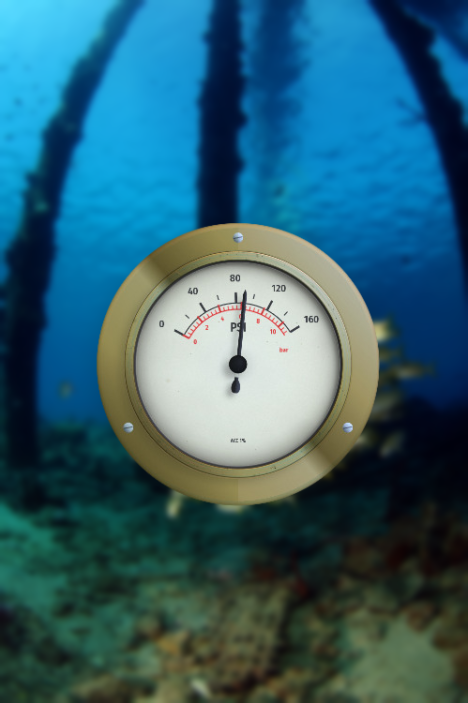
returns 90,psi
